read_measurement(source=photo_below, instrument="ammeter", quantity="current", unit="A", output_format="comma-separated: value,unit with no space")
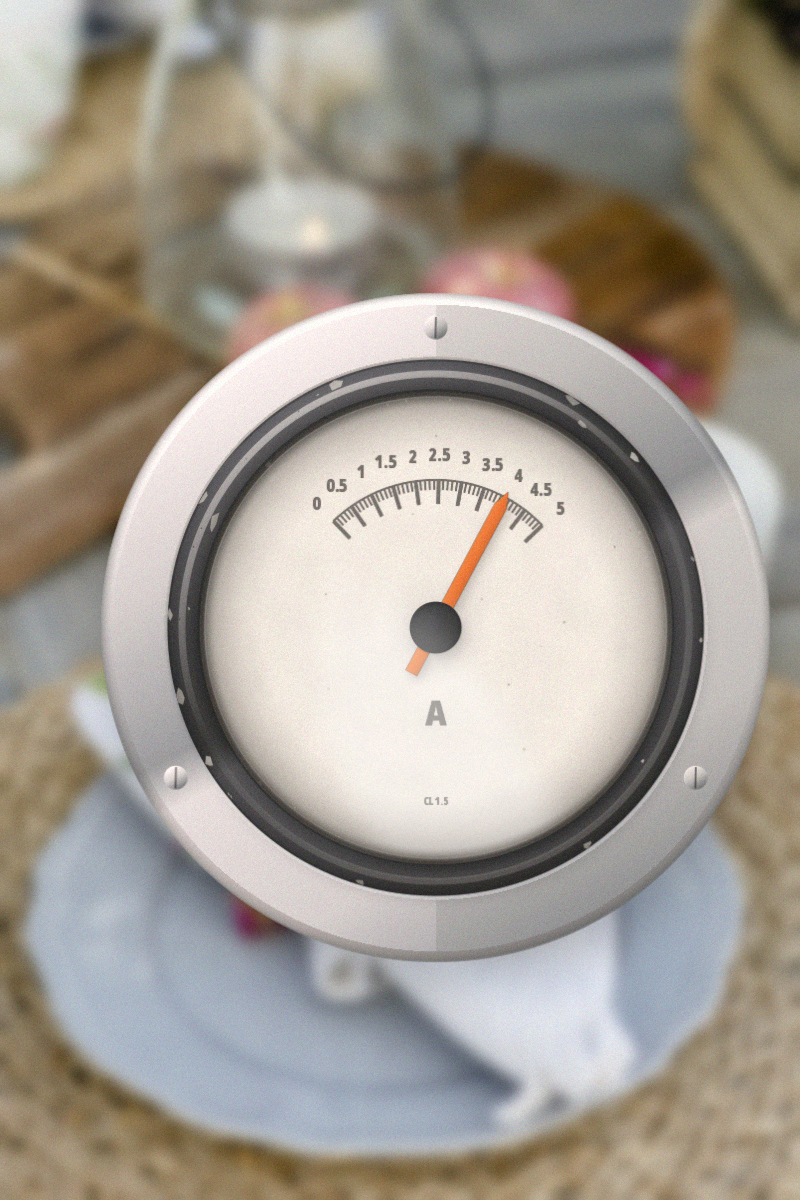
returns 4,A
